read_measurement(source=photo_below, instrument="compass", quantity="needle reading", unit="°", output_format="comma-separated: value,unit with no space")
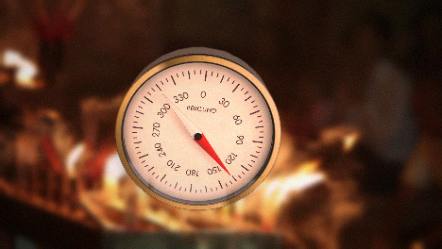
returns 135,°
